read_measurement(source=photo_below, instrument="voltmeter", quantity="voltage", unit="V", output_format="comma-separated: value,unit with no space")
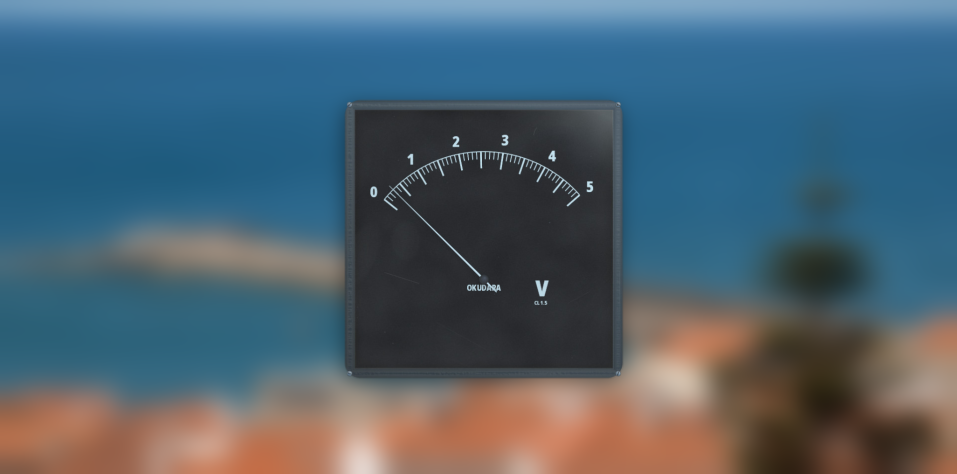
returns 0.3,V
